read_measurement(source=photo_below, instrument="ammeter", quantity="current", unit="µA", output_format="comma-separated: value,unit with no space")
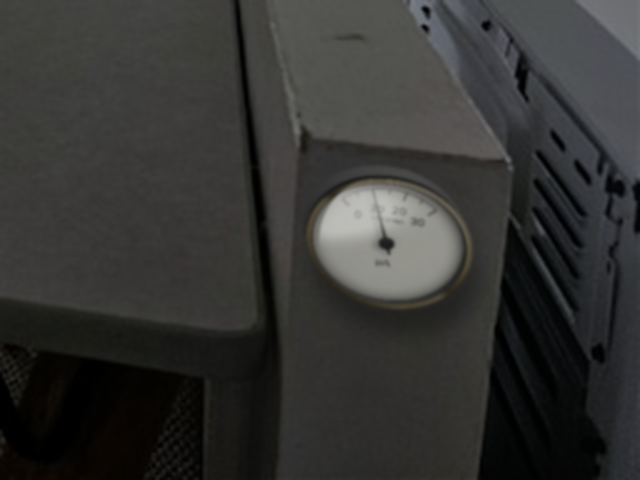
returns 10,µA
